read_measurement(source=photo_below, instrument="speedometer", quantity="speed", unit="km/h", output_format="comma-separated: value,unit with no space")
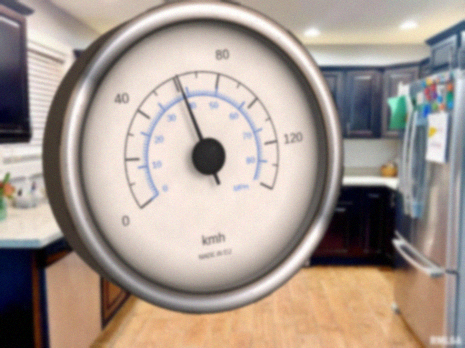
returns 60,km/h
